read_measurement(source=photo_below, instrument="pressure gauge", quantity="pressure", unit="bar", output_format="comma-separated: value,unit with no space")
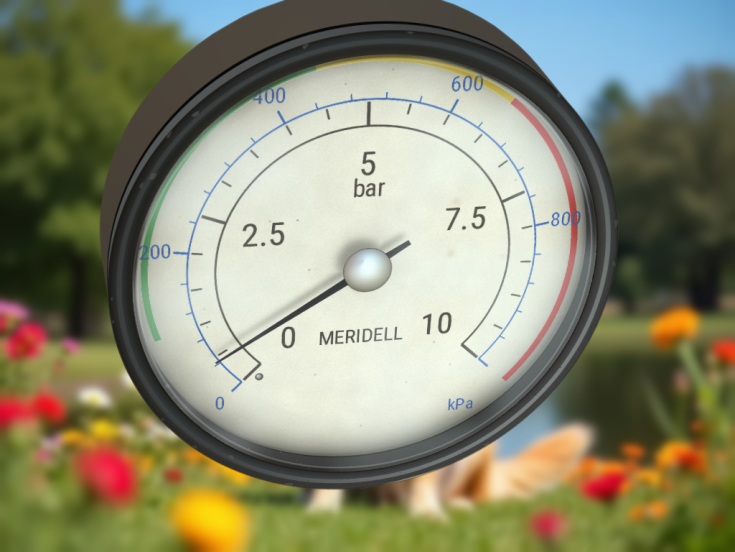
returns 0.5,bar
